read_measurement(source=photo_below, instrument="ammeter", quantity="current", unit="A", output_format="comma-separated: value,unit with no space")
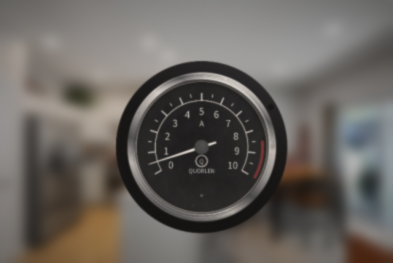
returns 0.5,A
